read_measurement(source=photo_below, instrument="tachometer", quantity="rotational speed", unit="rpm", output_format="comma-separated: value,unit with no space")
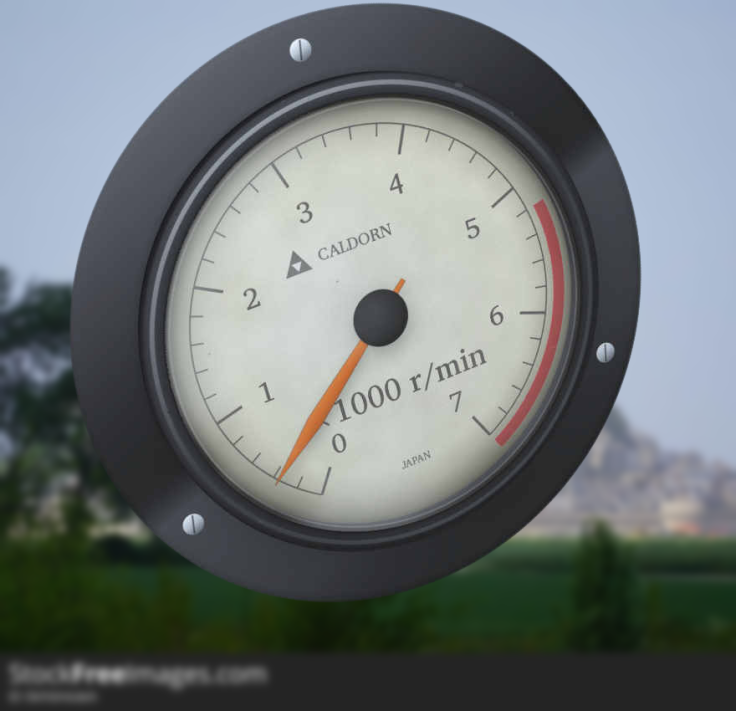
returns 400,rpm
